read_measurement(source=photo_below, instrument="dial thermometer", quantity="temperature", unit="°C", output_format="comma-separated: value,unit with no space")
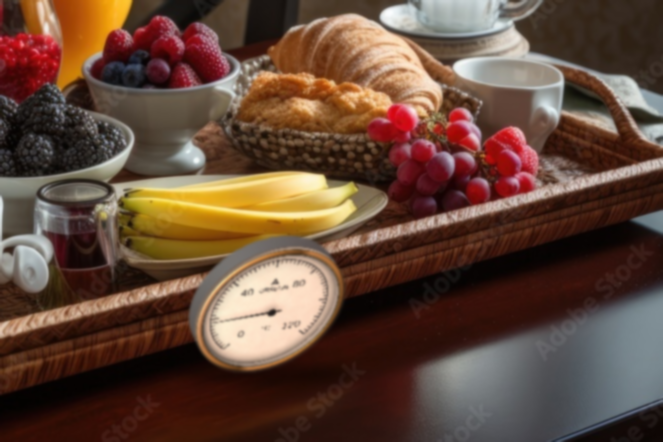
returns 20,°C
